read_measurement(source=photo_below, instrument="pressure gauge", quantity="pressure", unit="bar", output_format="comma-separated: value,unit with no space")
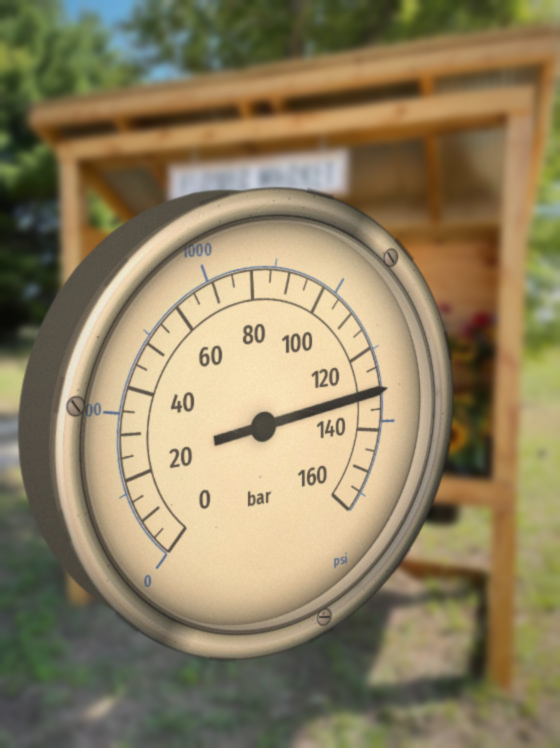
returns 130,bar
